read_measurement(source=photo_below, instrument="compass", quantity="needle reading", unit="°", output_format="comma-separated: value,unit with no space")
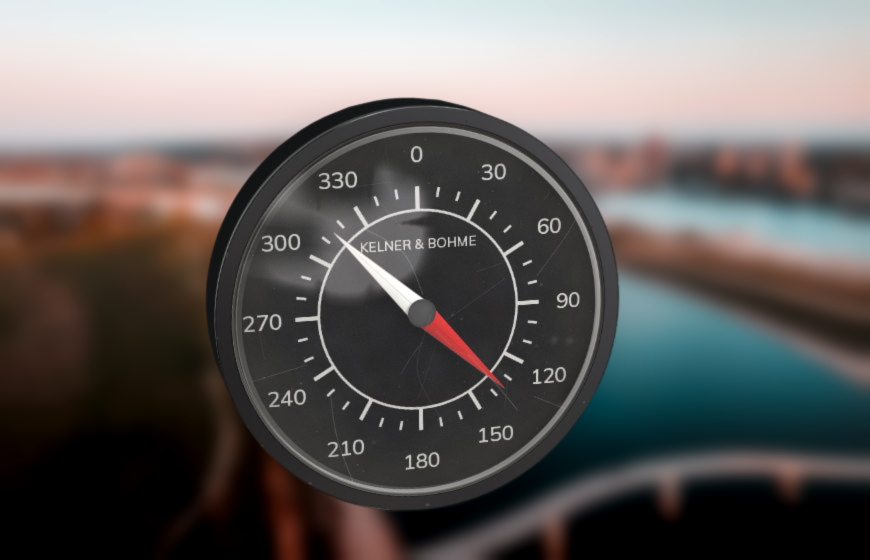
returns 135,°
